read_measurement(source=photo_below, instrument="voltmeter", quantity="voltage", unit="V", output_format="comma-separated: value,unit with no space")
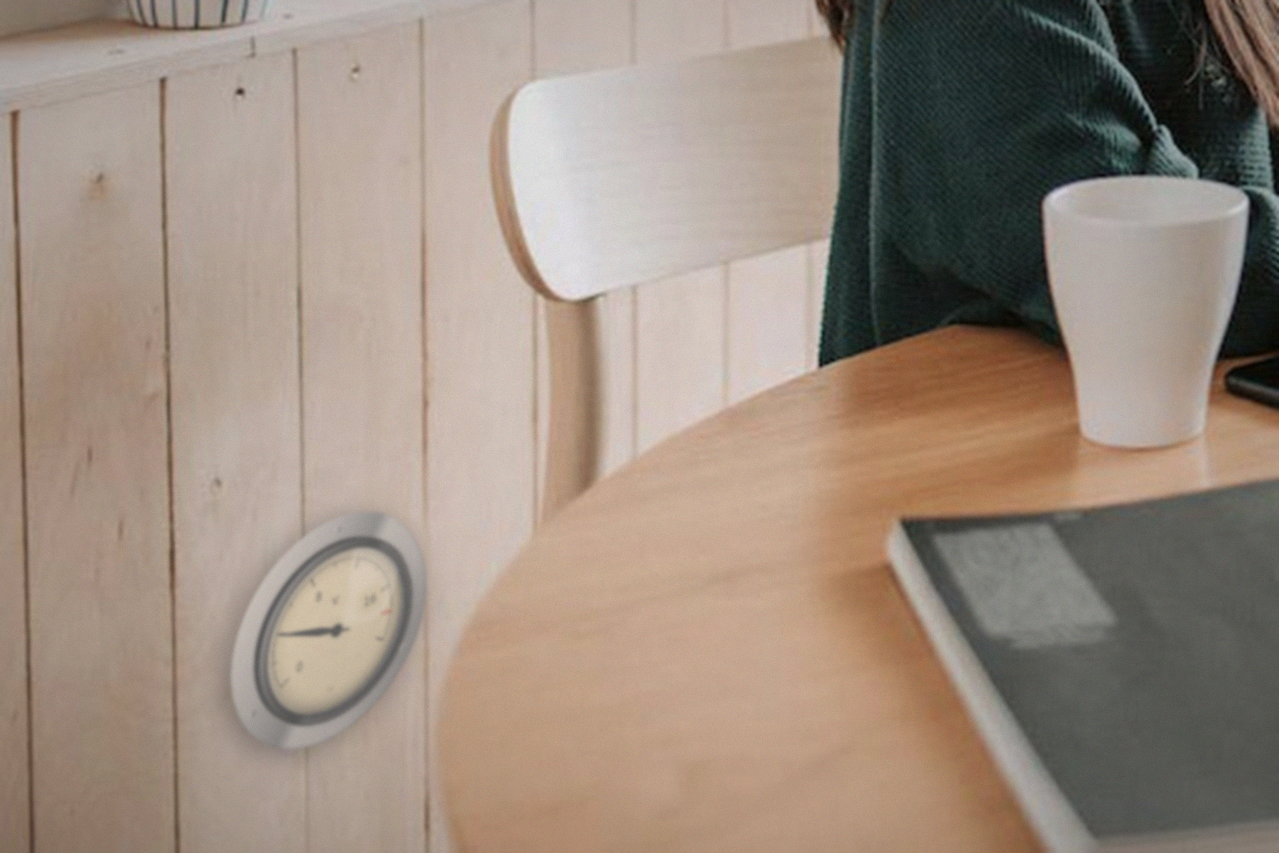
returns 4,V
